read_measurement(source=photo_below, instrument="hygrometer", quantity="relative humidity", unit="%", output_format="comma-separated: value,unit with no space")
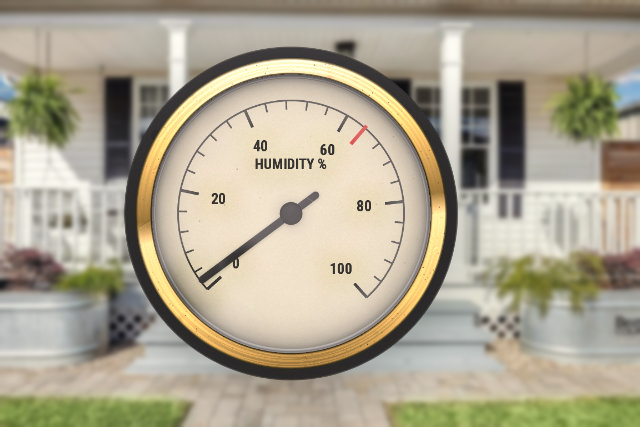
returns 2,%
